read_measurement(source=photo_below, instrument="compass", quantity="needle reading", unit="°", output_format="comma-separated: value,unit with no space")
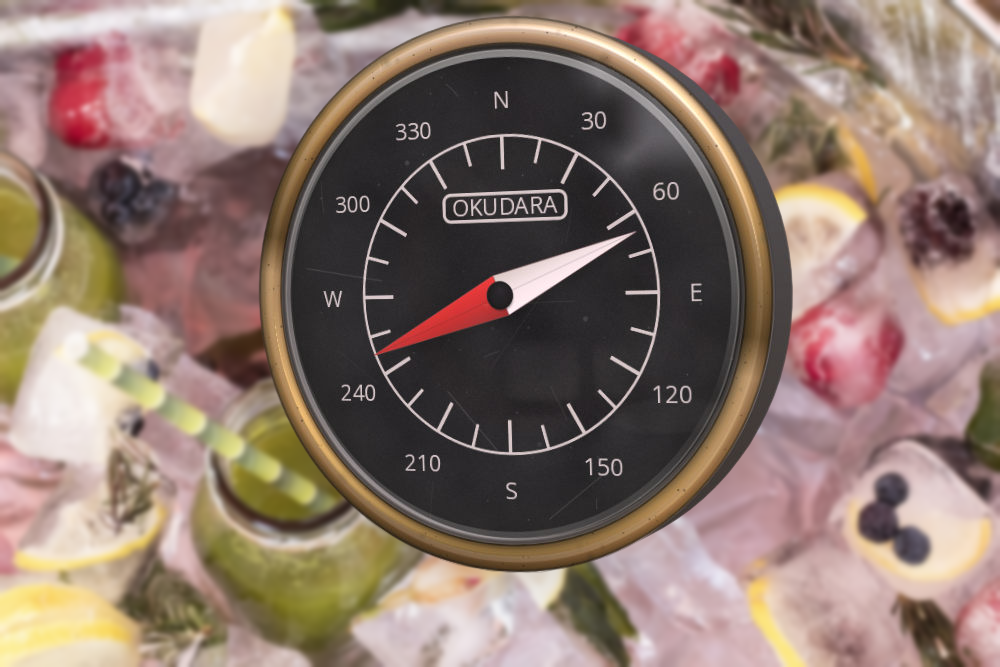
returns 247.5,°
